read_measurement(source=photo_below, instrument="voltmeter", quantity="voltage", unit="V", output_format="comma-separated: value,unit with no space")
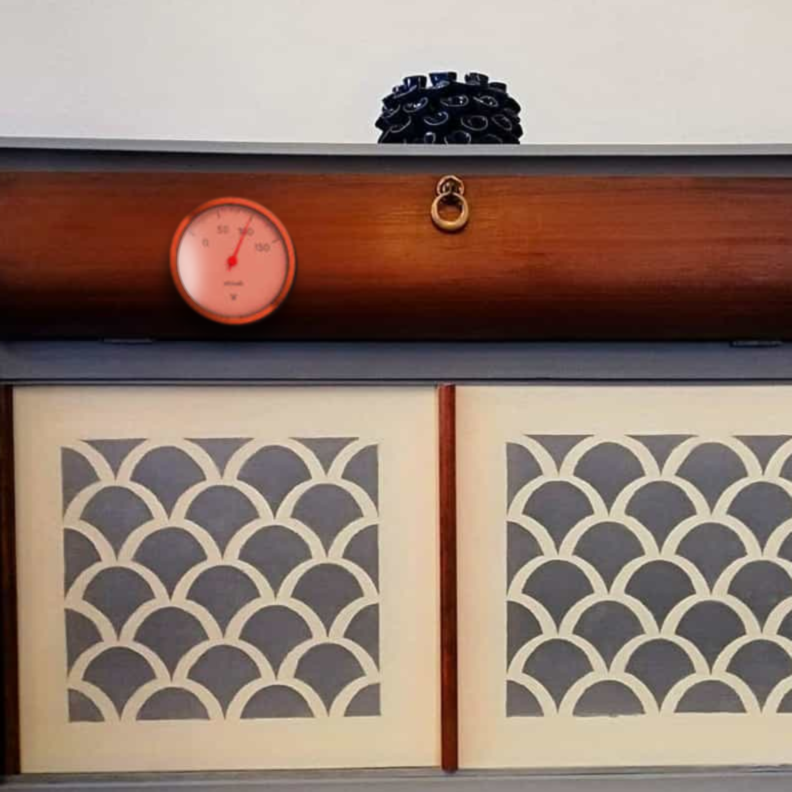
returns 100,V
